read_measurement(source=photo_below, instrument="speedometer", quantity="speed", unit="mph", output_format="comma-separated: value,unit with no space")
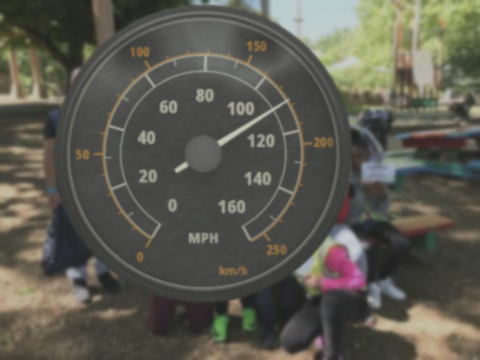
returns 110,mph
